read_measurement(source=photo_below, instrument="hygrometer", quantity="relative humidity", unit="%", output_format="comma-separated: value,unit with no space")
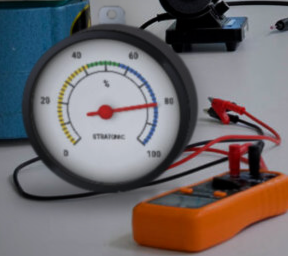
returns 80,%
